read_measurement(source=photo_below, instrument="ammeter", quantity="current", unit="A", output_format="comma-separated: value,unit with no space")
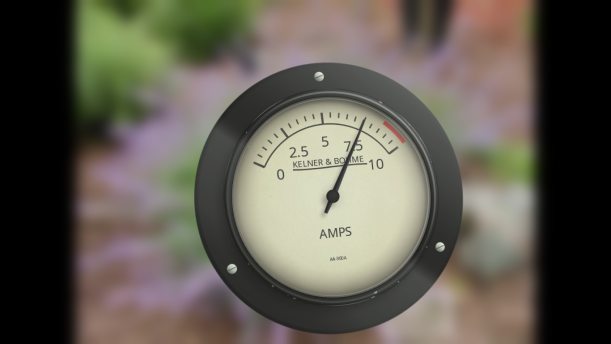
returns 7.5,A
